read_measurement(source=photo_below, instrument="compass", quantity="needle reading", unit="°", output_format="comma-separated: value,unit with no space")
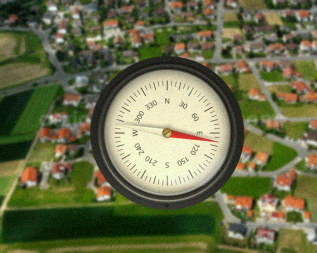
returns 100,°
